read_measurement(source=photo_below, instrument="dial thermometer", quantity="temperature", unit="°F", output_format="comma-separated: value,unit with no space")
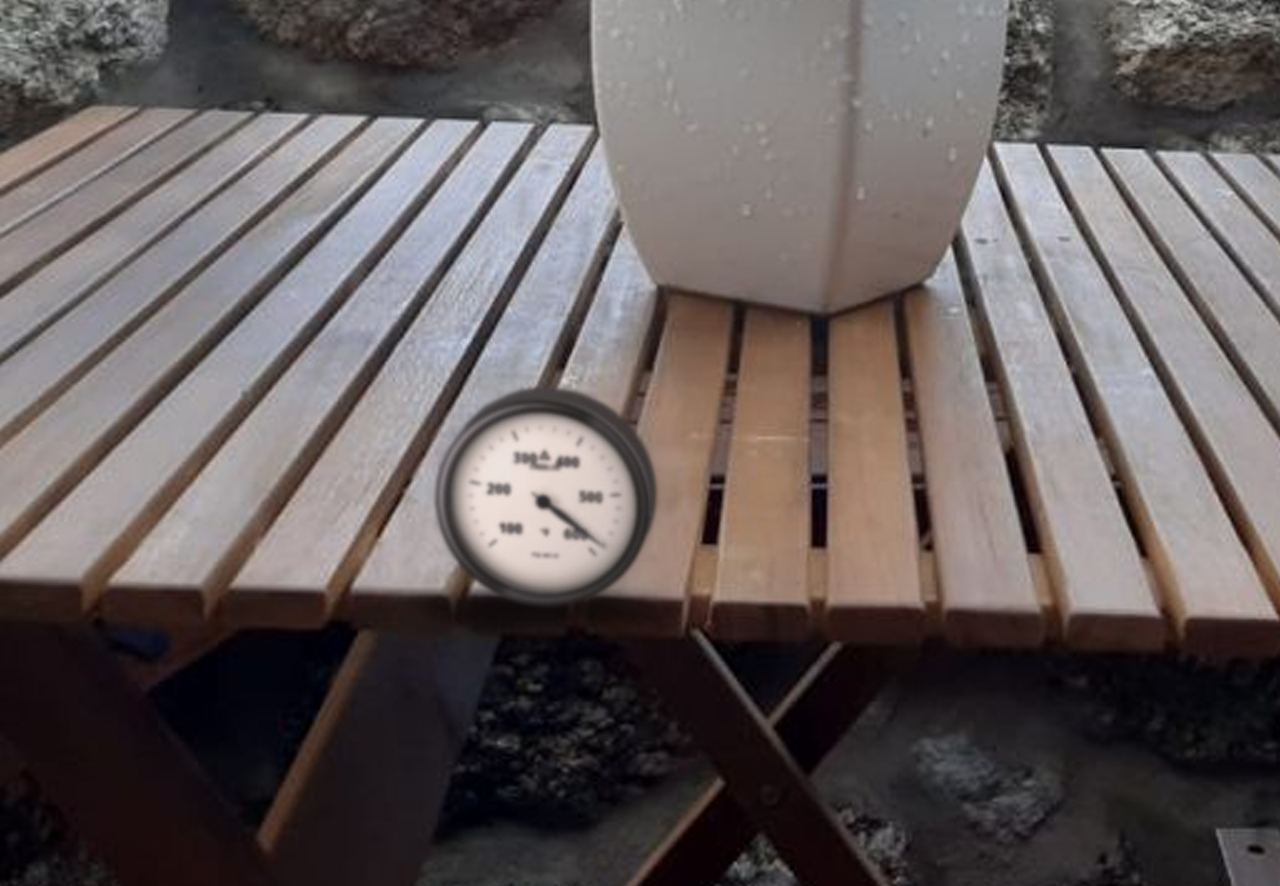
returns 580,°F
